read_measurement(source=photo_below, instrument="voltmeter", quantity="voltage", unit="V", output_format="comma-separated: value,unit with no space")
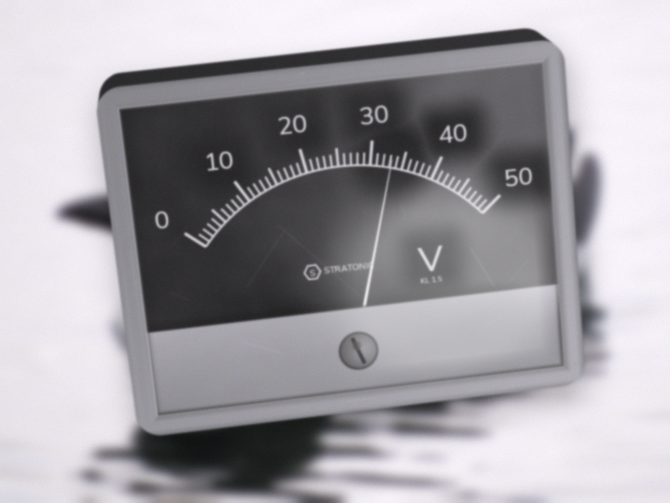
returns 33,V
